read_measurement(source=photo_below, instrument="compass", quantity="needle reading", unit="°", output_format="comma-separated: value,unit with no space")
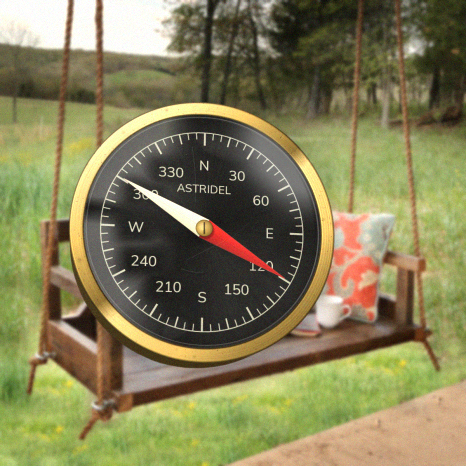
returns 120,°
